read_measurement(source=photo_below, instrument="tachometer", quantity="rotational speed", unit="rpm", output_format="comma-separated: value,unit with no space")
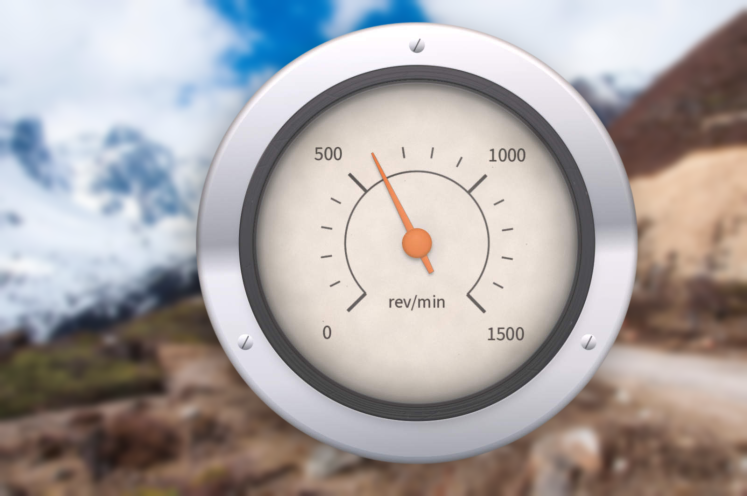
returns 600,rpm
